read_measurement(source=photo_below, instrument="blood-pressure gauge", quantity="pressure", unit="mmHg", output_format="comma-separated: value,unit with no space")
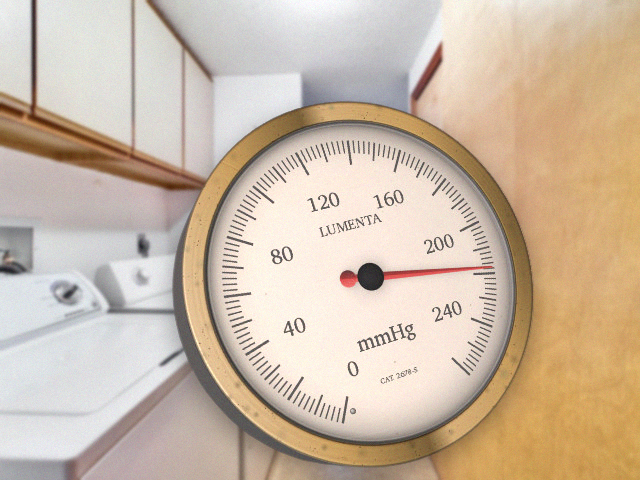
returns 218,mmHg
